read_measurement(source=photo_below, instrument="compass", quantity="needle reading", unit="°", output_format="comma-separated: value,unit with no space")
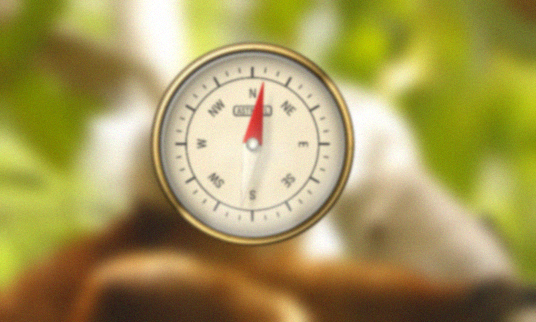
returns 10,°
